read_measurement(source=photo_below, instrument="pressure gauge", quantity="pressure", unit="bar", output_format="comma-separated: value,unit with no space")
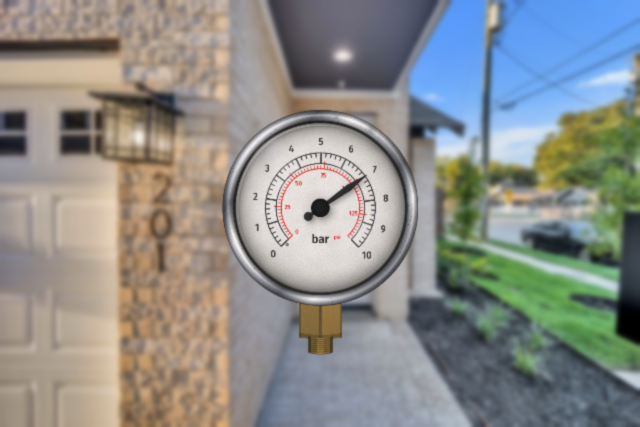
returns 7,bar
